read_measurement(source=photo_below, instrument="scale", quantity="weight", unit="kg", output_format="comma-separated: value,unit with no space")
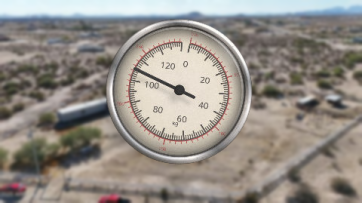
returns 105,kg
